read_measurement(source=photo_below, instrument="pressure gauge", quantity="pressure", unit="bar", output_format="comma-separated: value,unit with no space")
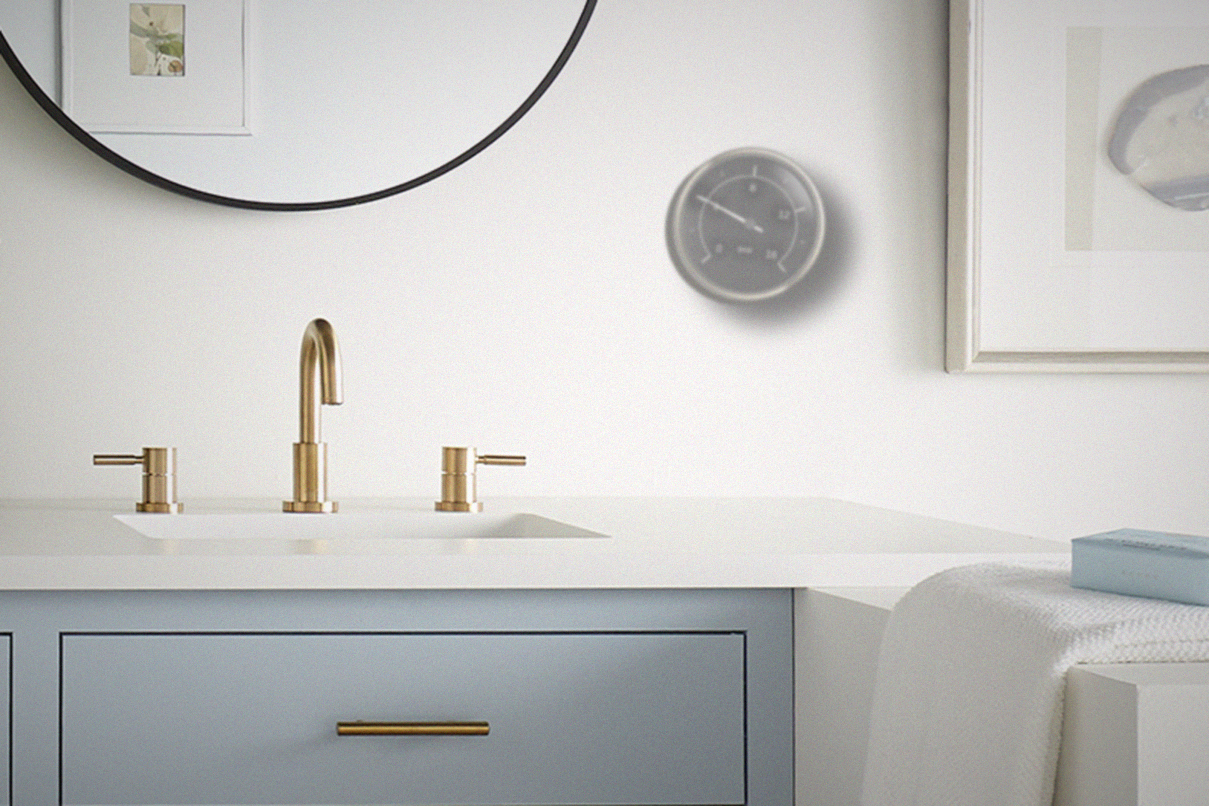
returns 4,bar
